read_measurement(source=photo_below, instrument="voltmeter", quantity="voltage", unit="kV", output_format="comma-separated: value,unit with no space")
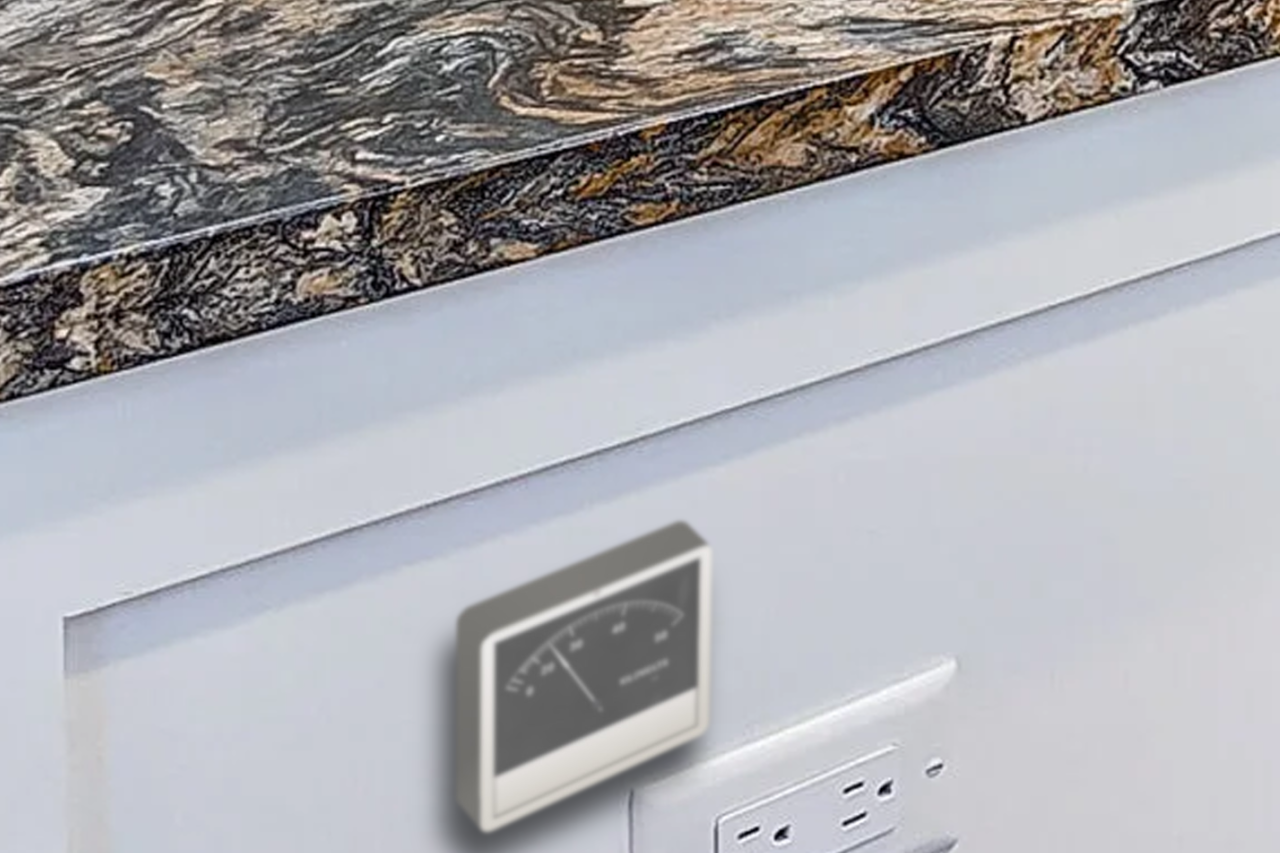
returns 25,kV
